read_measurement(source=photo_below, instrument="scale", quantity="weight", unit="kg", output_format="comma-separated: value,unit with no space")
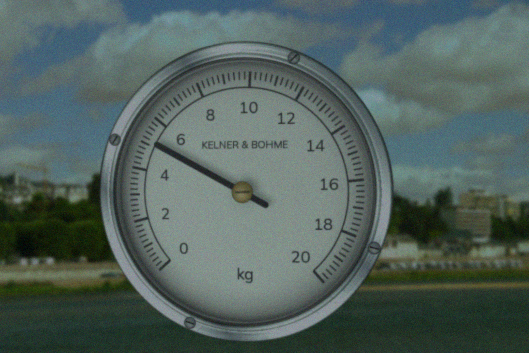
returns 5.2,kg
